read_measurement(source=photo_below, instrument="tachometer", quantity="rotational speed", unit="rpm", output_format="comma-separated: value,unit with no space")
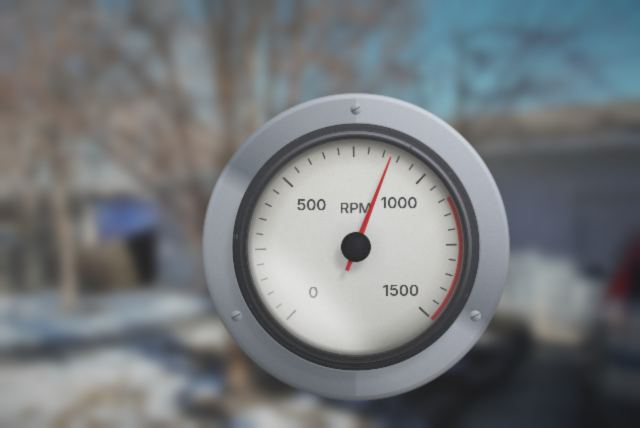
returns 875,rpm
